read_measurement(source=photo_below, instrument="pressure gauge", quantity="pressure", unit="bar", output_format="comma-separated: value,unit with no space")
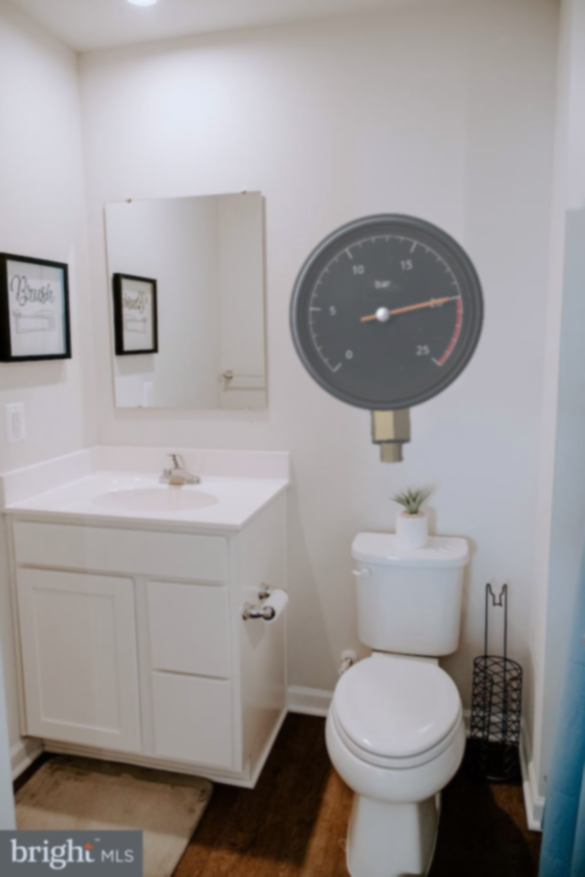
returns 20,bar
